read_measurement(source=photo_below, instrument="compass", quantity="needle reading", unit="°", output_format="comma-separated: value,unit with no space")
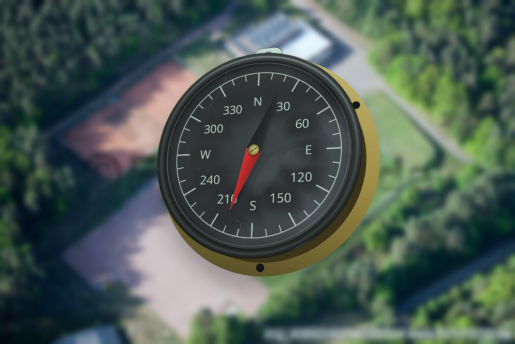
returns 200,°
